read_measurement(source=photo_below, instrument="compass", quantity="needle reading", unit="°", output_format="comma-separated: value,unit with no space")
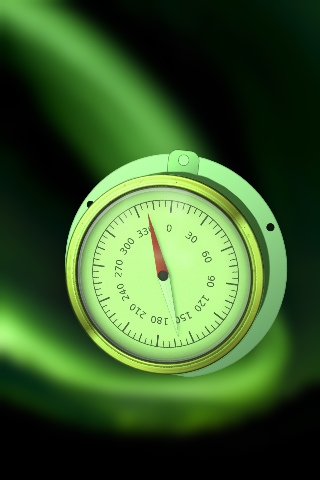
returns 340,°
